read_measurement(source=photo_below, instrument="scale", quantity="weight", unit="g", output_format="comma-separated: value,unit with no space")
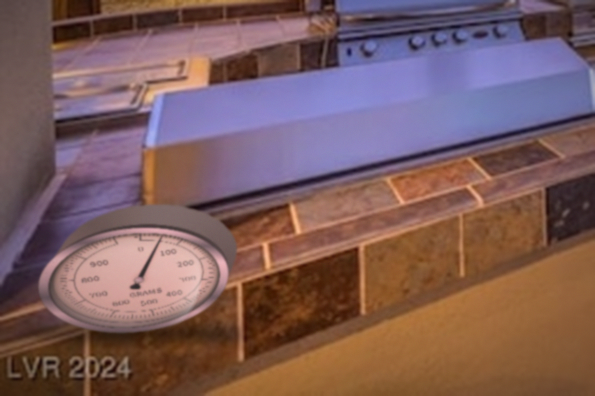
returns 50,g
